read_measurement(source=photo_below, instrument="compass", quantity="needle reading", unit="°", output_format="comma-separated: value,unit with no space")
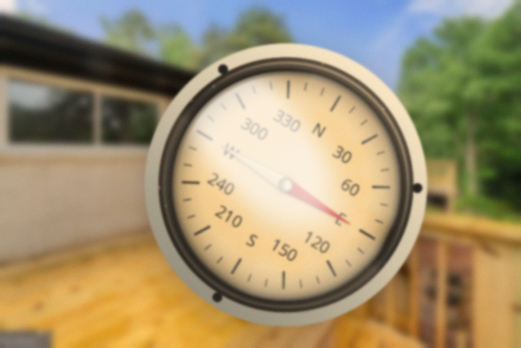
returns 90,°
